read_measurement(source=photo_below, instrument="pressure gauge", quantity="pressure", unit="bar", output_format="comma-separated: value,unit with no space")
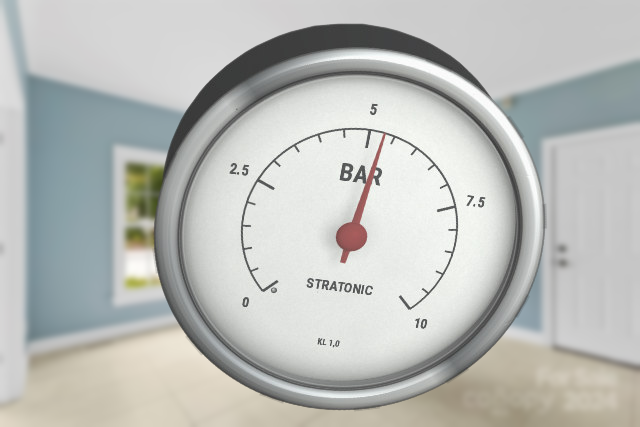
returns 5.25,bar
